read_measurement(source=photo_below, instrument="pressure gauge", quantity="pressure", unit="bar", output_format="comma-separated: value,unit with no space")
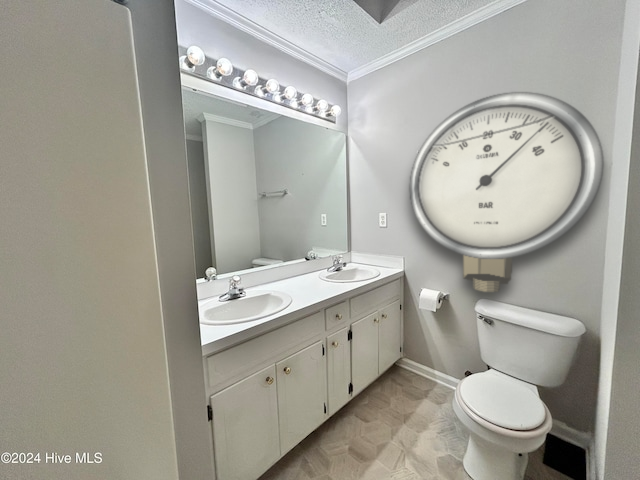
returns 35,bar
